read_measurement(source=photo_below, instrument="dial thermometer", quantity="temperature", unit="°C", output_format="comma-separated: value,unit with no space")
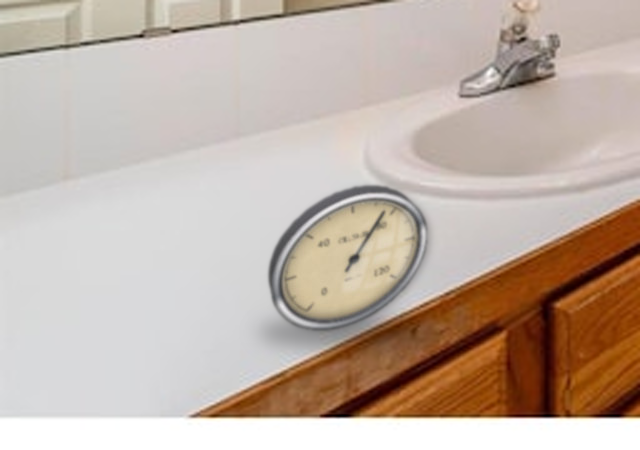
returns 75,°C
